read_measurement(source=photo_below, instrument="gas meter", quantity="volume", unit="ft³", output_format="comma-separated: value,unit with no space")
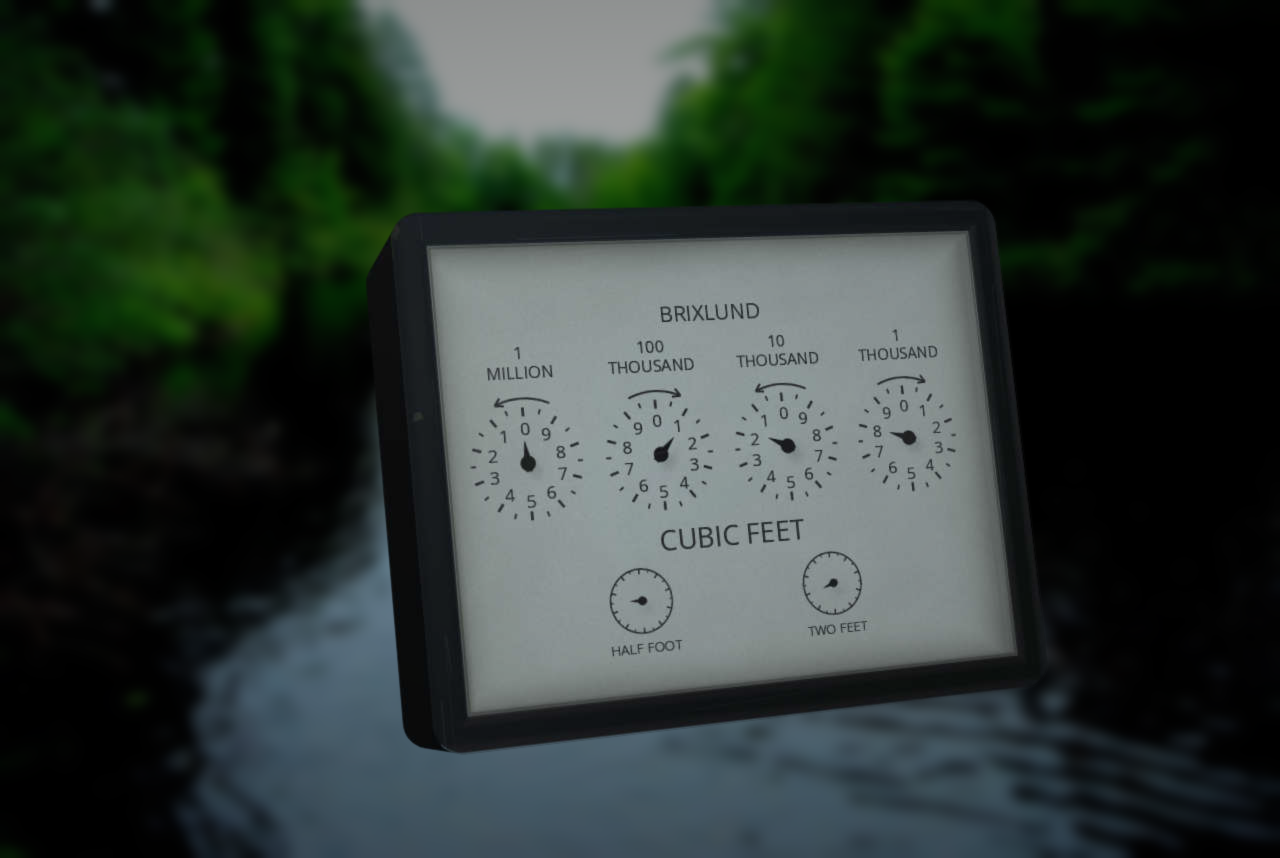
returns 11800,ft³
